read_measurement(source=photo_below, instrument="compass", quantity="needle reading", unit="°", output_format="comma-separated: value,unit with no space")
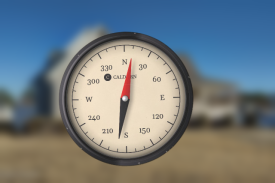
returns 10,°
